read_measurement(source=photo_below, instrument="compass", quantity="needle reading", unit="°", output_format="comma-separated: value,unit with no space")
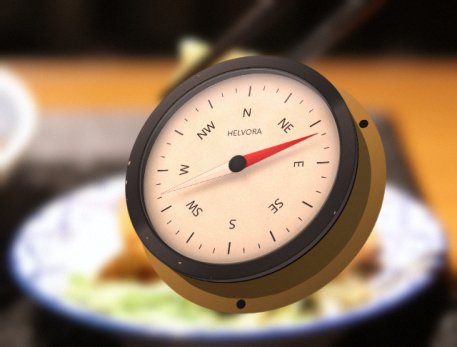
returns 70,°
